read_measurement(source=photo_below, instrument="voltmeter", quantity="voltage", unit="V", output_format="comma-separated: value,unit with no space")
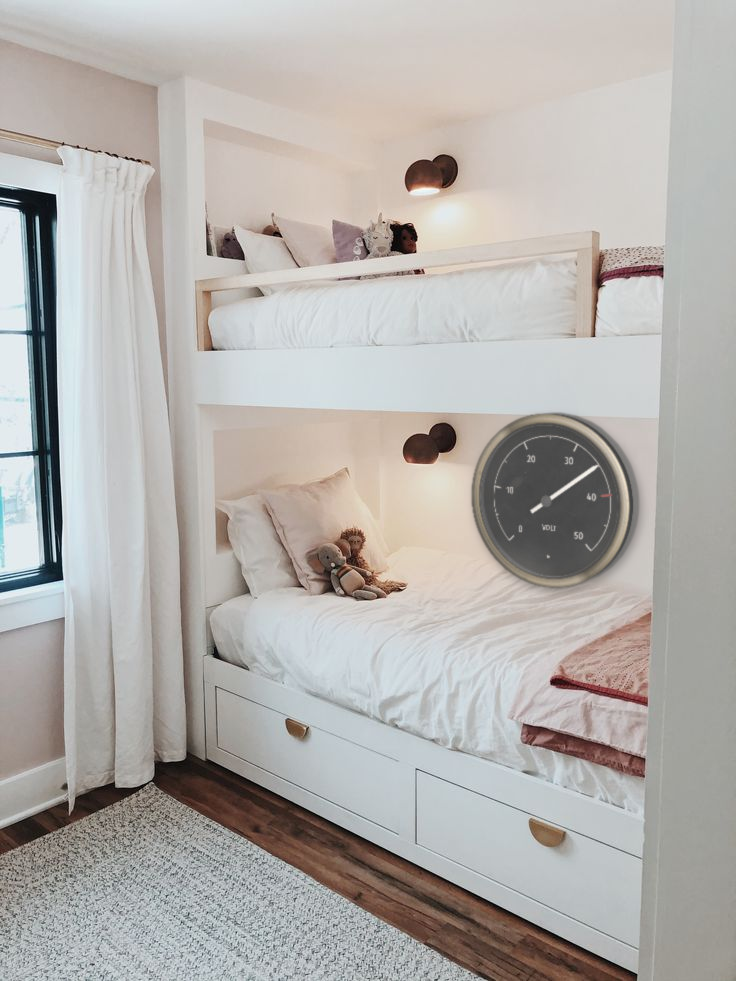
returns 35,V
